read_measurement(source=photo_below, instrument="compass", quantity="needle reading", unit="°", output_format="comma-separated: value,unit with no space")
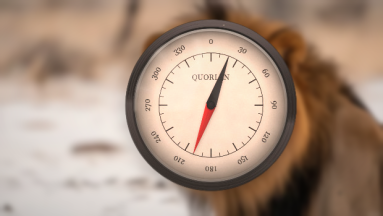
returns 200,°
